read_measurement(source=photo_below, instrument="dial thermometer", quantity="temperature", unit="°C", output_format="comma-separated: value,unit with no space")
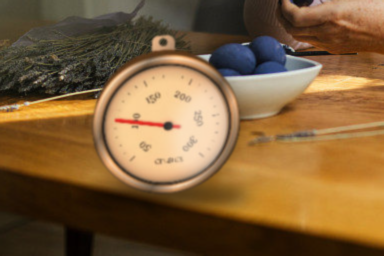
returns 100,°C
